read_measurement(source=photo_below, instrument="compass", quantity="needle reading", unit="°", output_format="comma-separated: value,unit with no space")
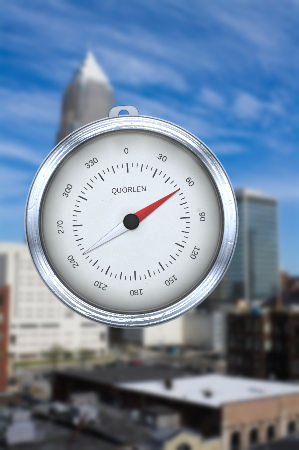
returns 60,°
